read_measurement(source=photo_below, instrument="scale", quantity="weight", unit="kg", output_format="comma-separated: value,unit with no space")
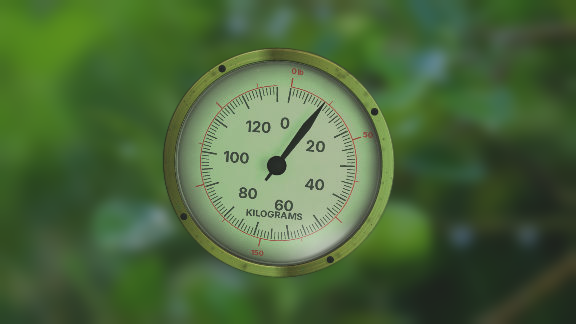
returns 10,kg
